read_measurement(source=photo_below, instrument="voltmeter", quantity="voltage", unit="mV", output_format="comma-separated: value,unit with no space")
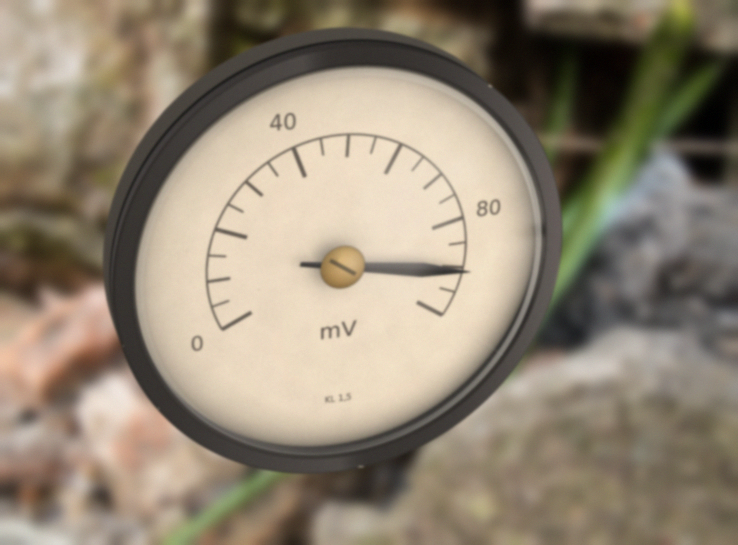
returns 90,mV
